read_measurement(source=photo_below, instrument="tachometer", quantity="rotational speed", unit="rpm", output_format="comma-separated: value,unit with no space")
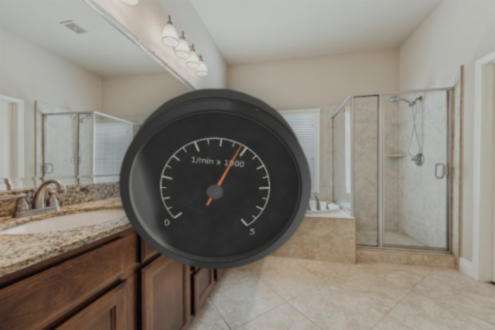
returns 2875,rpm
